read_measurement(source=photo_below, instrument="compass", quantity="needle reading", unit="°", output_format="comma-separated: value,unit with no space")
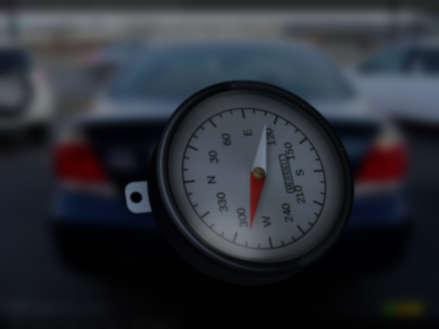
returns 290,°
